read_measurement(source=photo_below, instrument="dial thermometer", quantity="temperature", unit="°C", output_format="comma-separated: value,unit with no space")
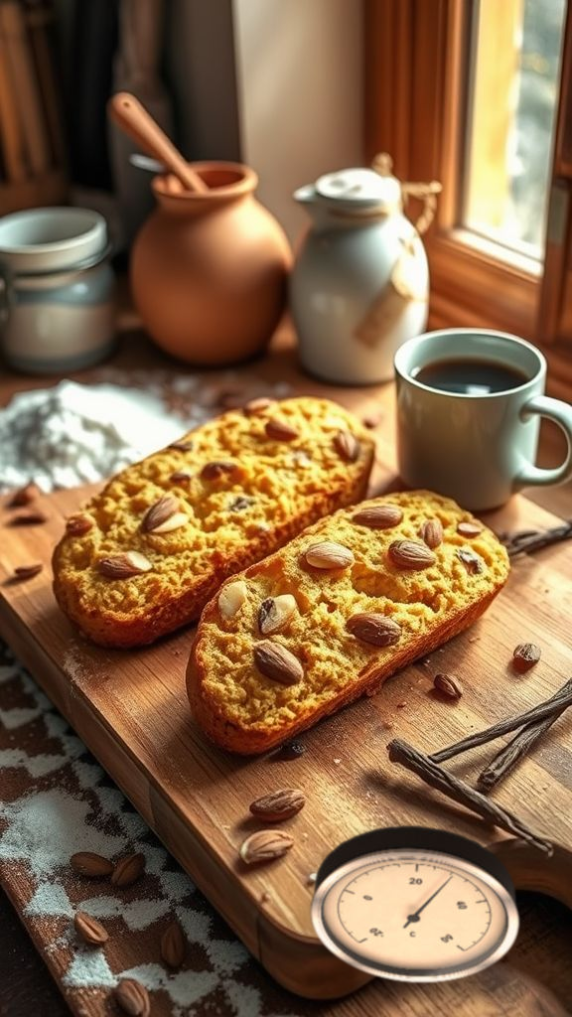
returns 28,°C
